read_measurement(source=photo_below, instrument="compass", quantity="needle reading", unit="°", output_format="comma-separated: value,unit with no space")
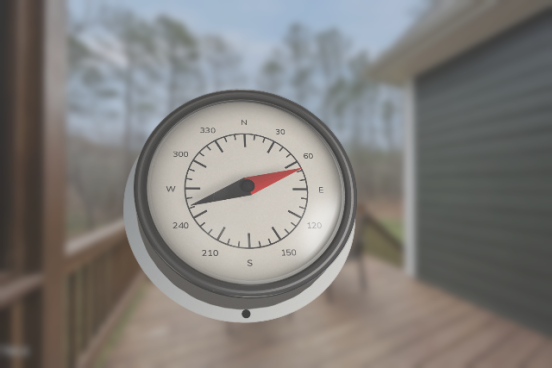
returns 70,°
